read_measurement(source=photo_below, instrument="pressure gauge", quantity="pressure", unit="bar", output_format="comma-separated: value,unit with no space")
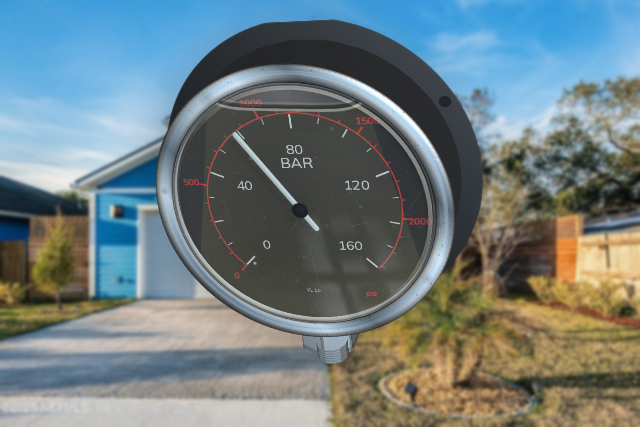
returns 60,bar
